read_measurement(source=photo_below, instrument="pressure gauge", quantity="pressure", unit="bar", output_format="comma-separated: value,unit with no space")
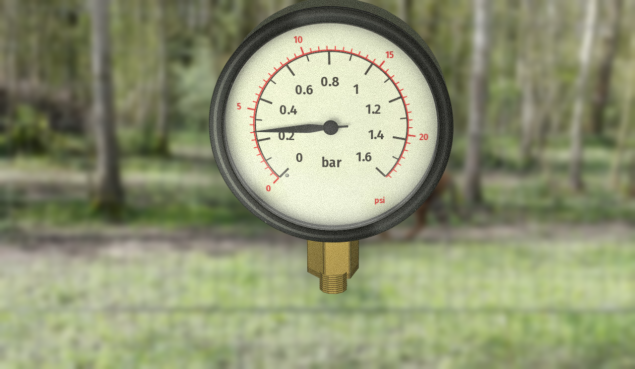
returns 0.25,bar
